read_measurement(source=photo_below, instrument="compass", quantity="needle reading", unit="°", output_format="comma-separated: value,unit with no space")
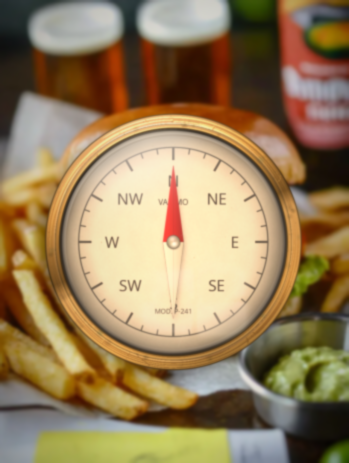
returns 0,°
